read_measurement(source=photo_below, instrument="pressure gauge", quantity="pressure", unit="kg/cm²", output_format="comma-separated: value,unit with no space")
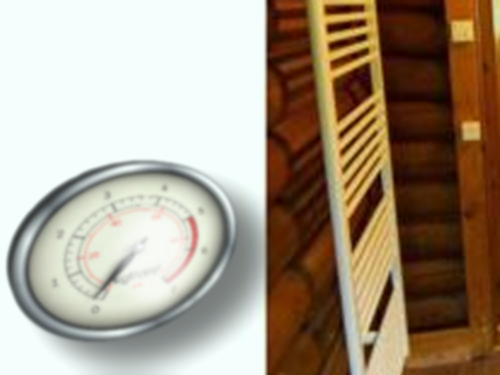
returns 0.2,kg/cm²
